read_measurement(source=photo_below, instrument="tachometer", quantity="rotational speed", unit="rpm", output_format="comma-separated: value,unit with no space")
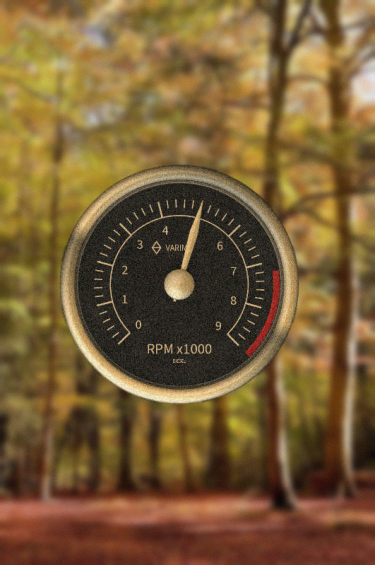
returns 5000,rpm
